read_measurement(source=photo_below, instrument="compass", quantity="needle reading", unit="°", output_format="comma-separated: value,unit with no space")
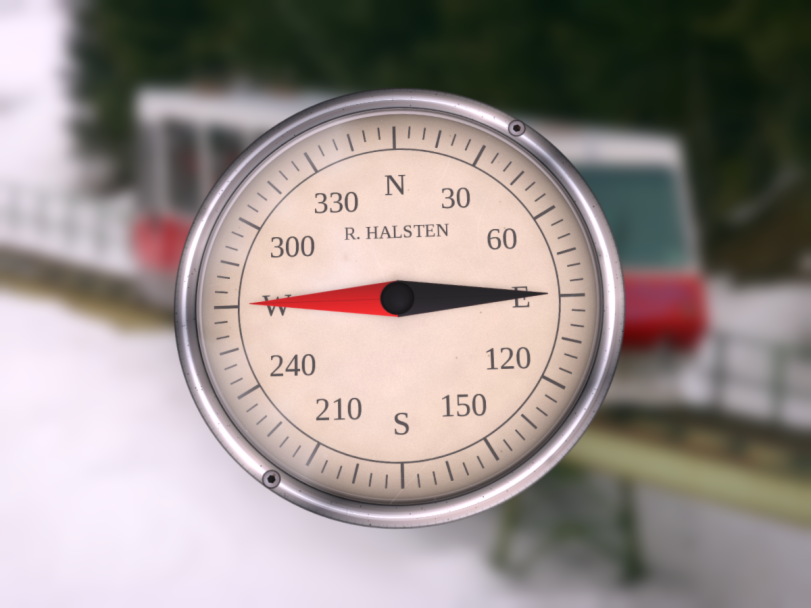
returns 270,°
